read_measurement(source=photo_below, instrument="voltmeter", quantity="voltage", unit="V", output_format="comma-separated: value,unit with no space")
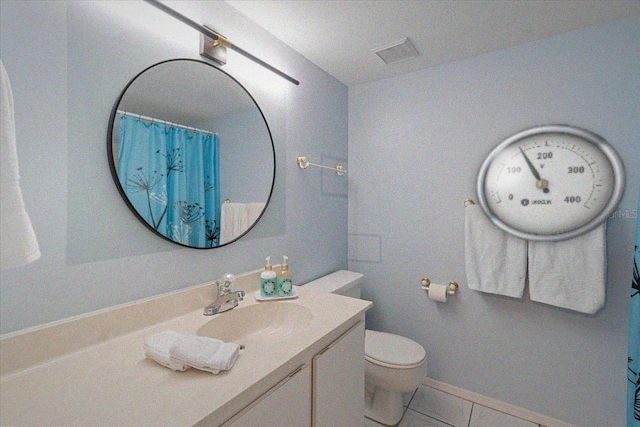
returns 150,V
